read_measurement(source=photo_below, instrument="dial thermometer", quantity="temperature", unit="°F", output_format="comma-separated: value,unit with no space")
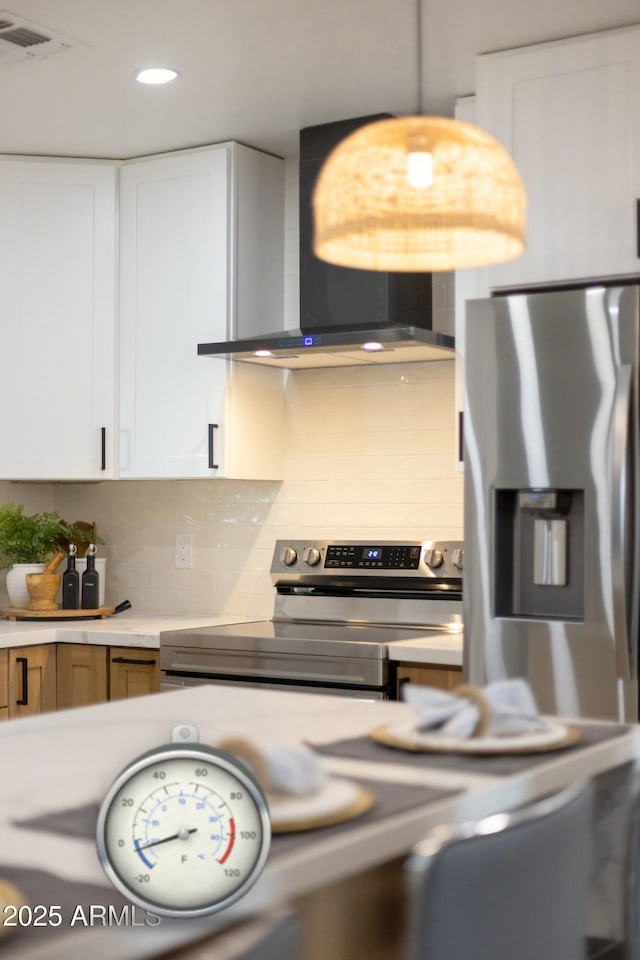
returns -5,°F
